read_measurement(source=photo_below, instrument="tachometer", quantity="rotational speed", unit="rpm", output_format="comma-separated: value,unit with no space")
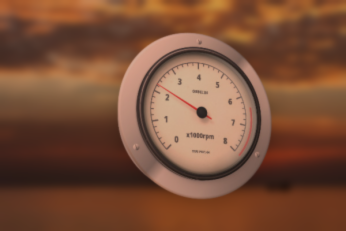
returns 2200,rpm
